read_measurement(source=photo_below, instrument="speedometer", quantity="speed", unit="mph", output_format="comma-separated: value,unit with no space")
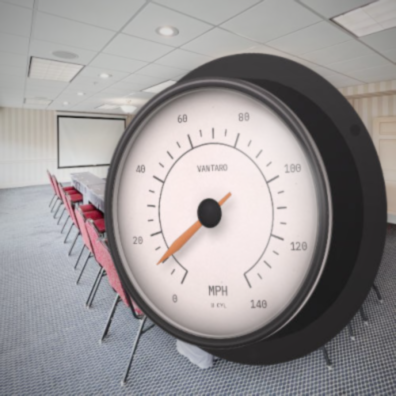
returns 10,mph
